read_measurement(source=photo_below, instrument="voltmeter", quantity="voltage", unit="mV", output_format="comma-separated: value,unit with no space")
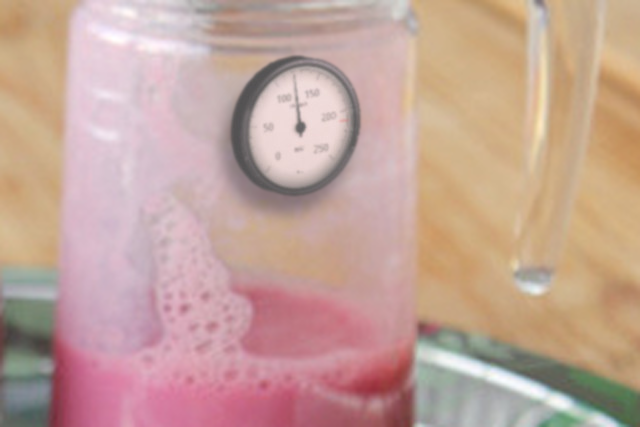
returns 120,mV
